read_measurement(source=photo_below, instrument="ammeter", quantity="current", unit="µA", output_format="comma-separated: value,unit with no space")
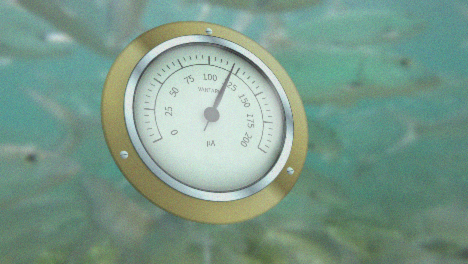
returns 120,µA
